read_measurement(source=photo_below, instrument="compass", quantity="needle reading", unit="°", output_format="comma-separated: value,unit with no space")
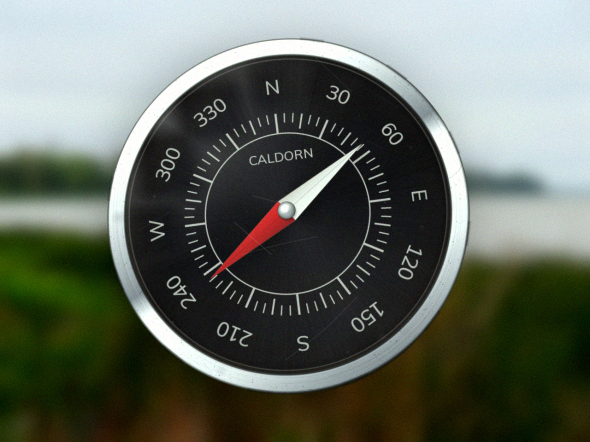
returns 235,°
